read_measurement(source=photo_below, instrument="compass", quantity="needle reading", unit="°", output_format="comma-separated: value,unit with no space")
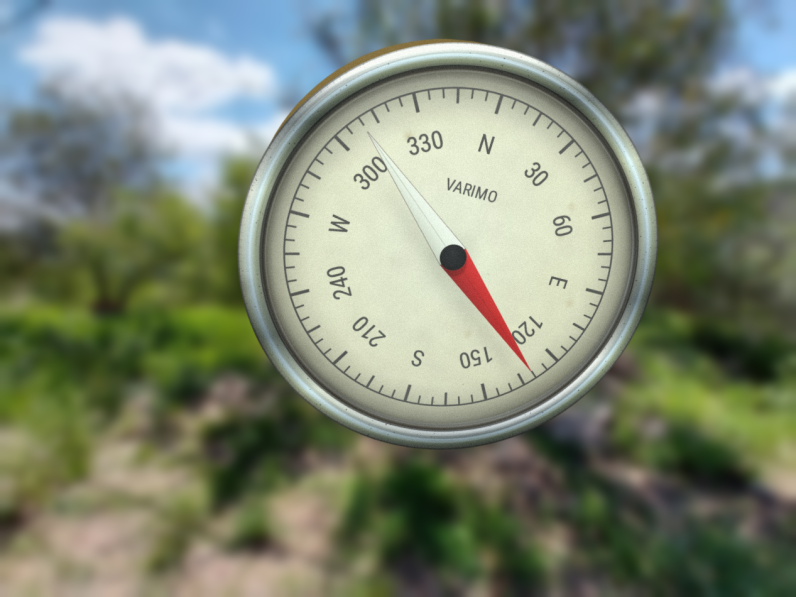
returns 130,°
